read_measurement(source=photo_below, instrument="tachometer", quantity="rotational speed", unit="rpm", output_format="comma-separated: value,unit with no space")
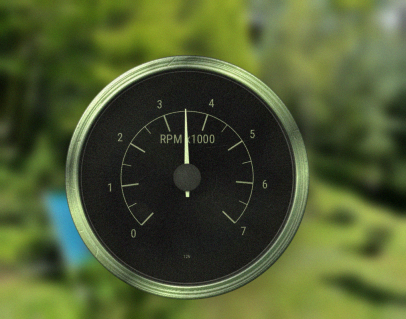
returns 3500,rpm
